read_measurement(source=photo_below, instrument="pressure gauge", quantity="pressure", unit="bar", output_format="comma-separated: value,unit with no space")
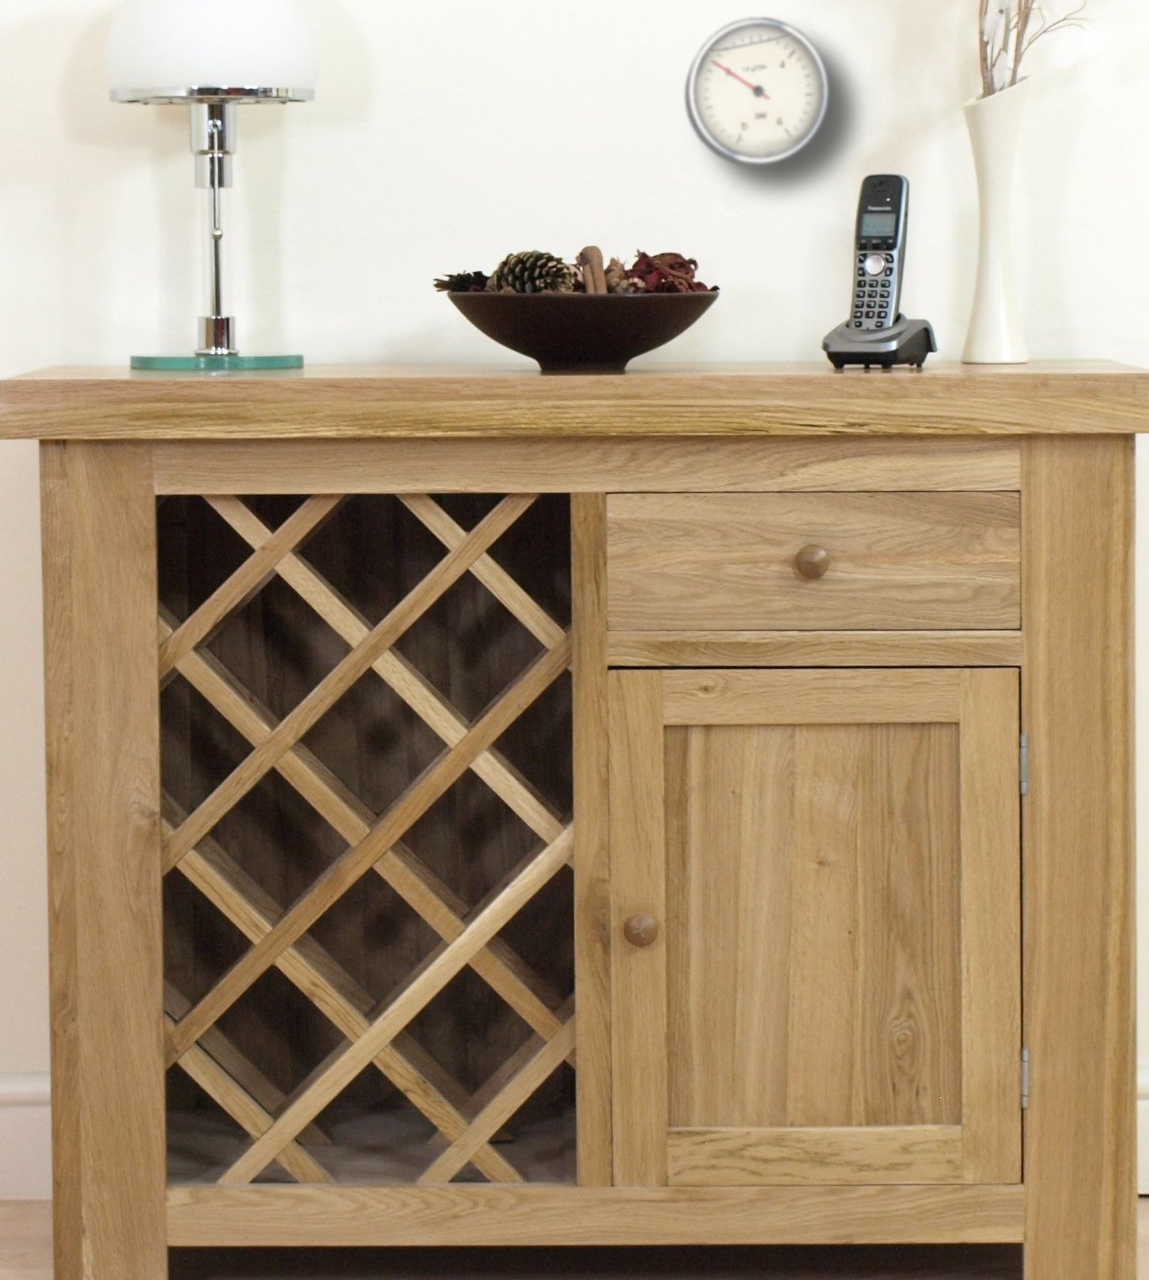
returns 2,bar
